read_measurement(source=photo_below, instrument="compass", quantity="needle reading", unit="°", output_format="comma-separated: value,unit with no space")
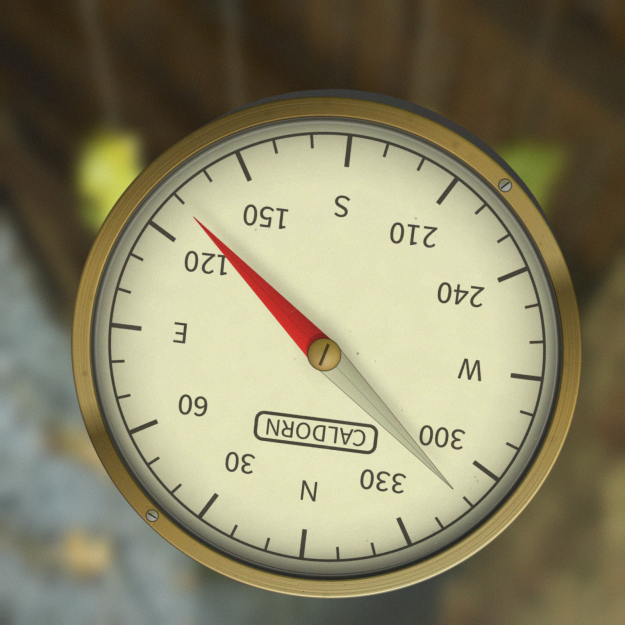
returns 130,°
